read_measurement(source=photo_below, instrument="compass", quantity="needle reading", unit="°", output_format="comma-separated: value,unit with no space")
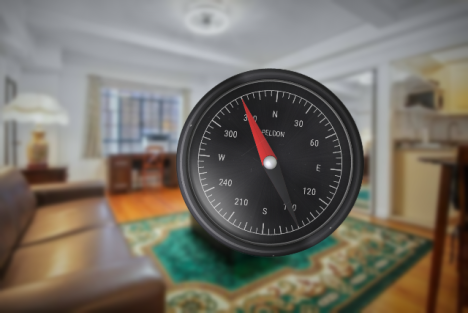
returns 330,°
